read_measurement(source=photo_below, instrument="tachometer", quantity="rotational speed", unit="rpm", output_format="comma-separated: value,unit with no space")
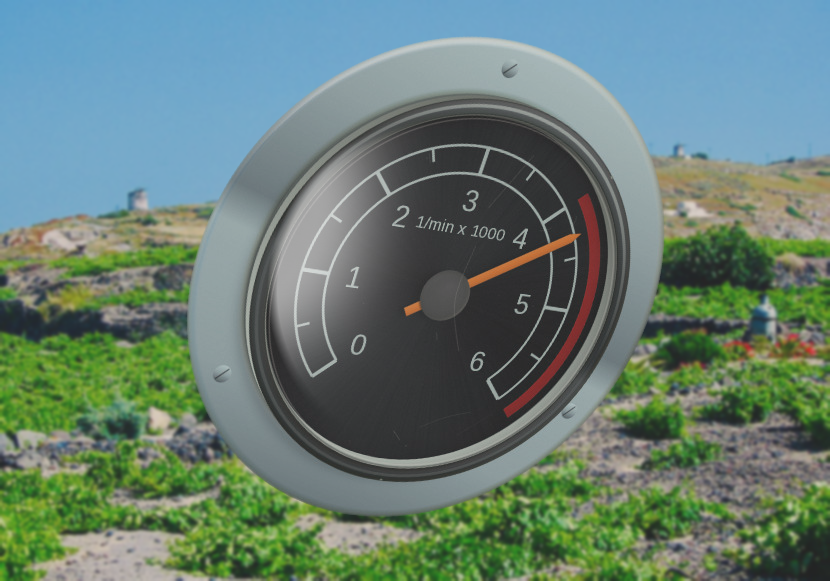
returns 4250,rpm
